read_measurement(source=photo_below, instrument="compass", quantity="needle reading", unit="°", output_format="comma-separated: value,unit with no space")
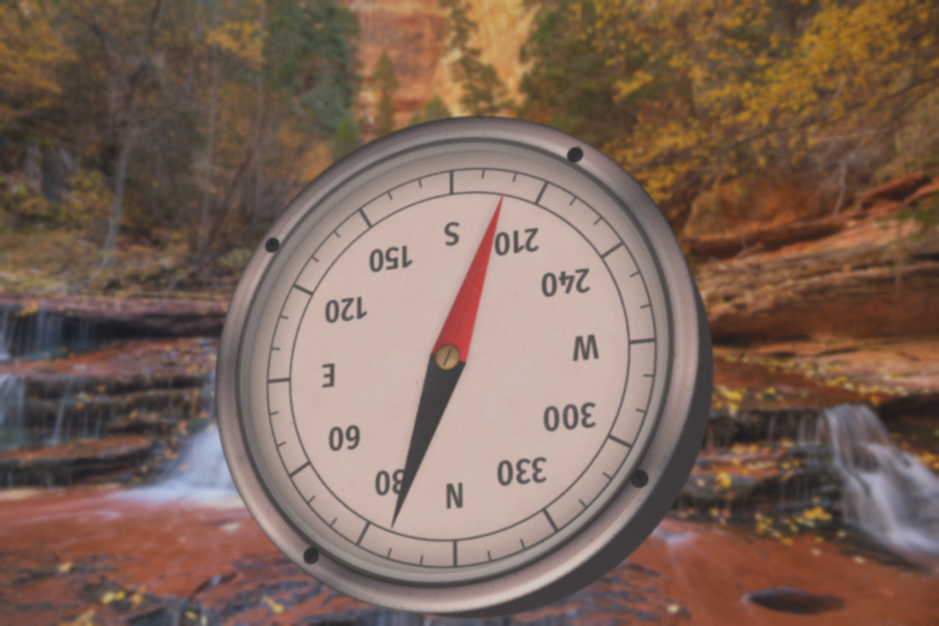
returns 200,°
